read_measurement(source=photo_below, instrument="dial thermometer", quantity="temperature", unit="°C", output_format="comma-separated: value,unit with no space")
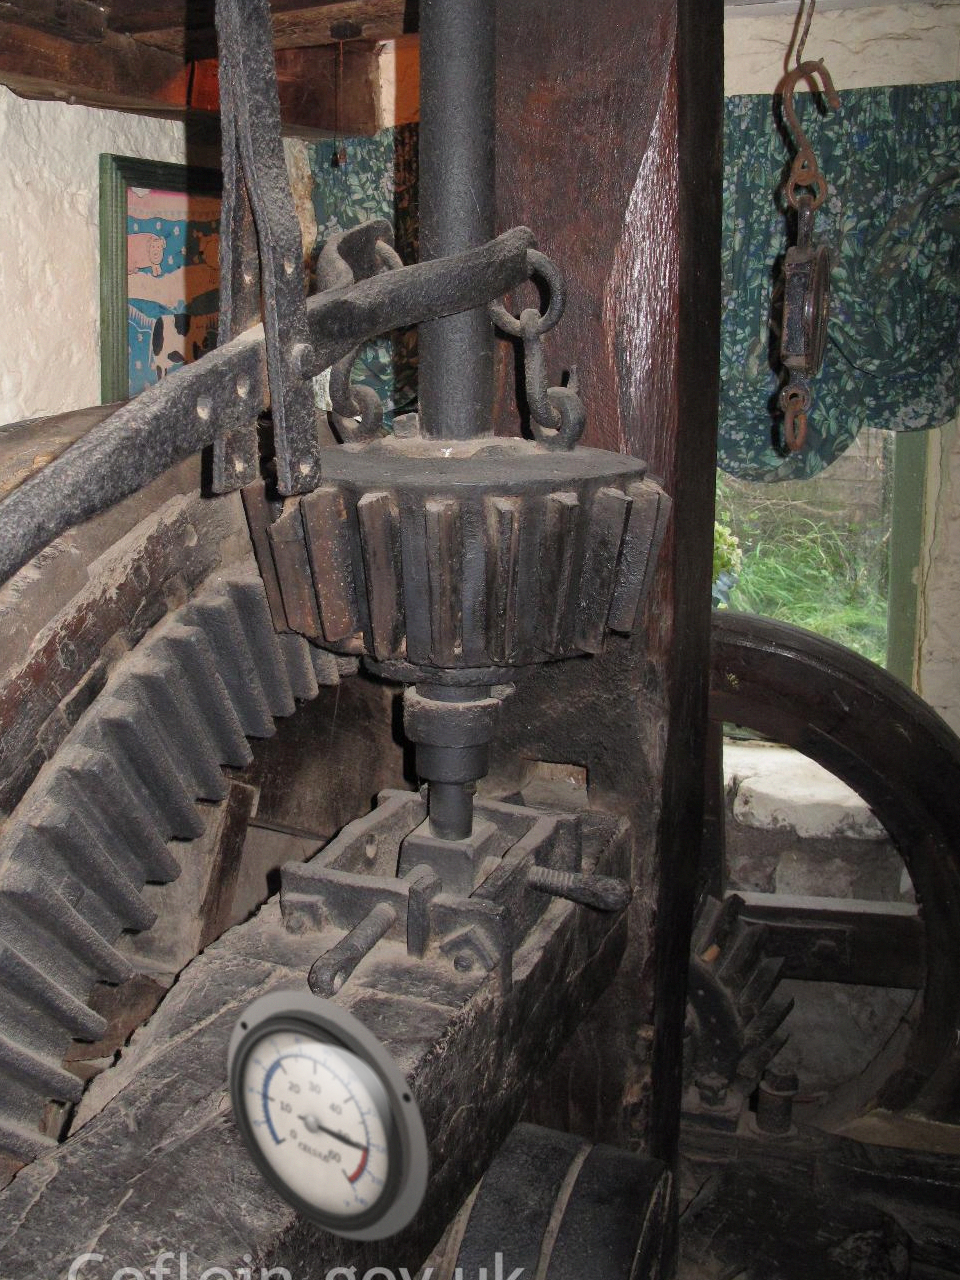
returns 50,°C
